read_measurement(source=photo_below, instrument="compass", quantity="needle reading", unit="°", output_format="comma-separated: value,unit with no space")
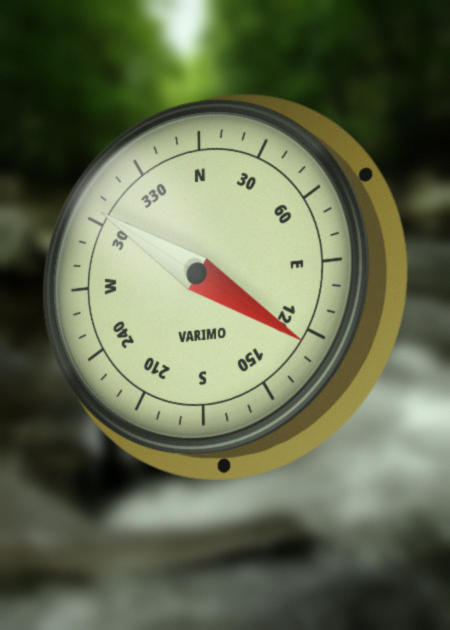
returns 125,°
